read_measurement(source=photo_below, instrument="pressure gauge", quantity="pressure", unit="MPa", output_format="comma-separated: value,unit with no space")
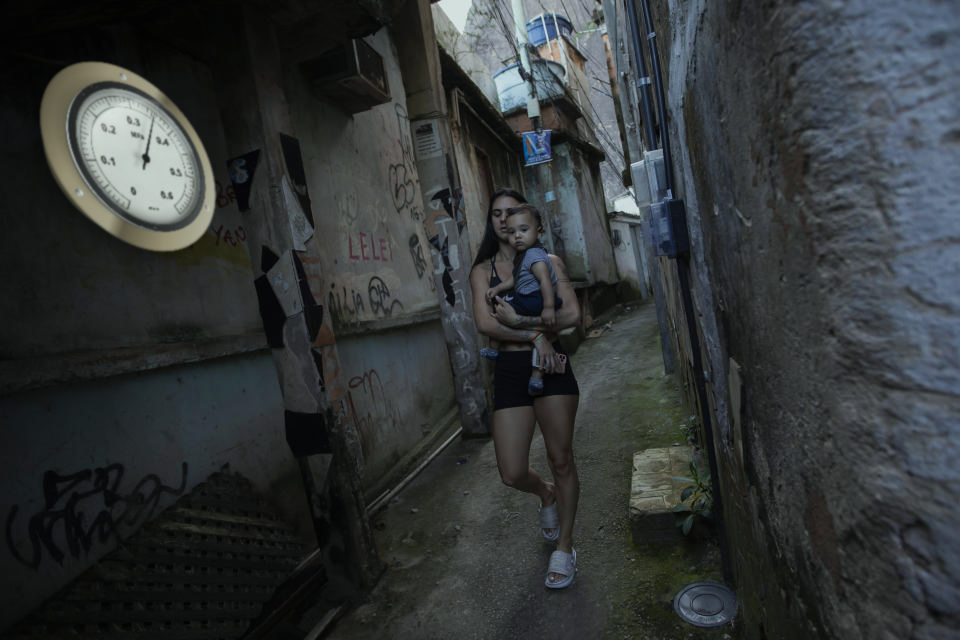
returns 0.35,MPa
